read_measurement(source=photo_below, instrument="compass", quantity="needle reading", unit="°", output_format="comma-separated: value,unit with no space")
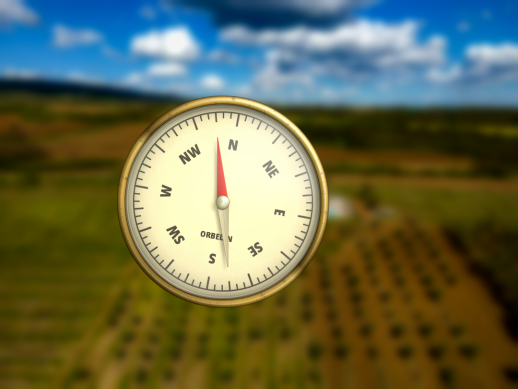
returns 345,°
